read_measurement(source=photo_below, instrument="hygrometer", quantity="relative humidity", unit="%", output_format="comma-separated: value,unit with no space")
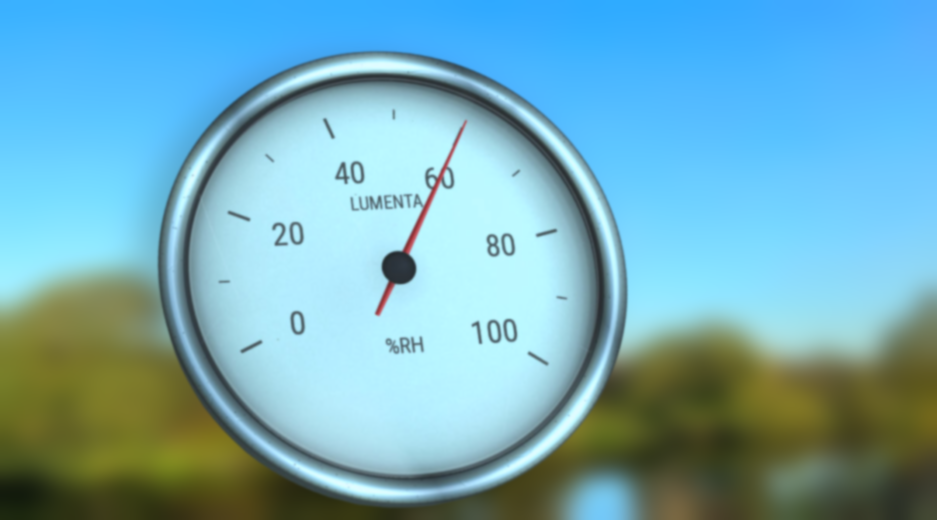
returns 60,%
